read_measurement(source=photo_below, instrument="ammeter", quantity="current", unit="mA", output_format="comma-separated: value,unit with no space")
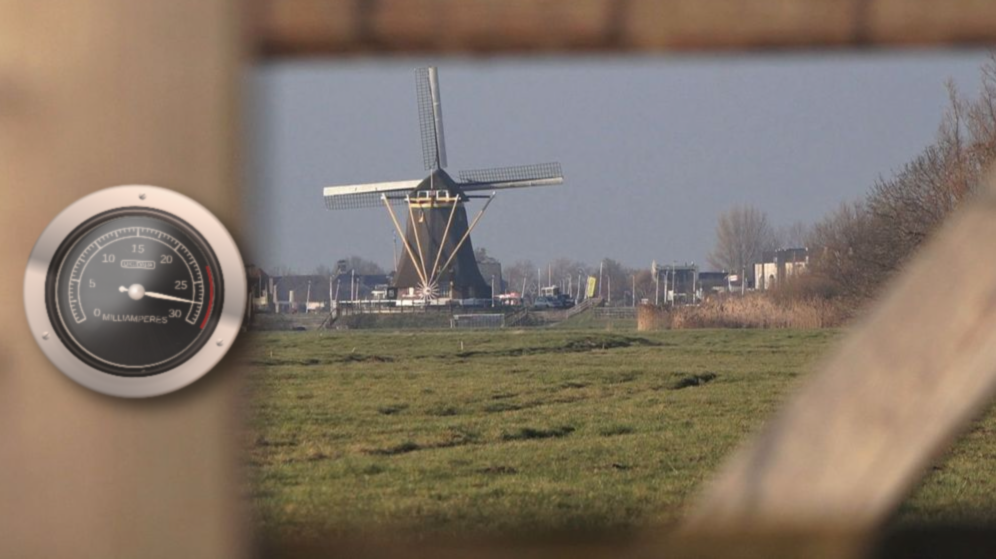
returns 27.5,mA
